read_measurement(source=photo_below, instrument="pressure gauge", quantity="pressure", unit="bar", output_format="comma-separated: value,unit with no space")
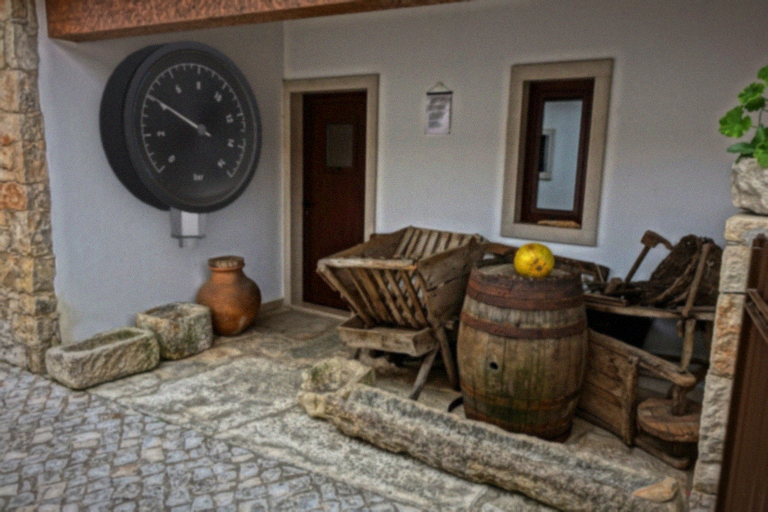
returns 4,bar
